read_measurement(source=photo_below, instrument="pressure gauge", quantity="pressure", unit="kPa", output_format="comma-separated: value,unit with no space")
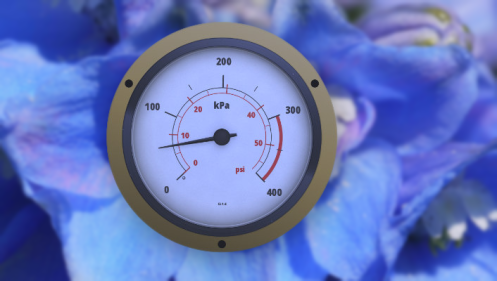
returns 50,kPa
